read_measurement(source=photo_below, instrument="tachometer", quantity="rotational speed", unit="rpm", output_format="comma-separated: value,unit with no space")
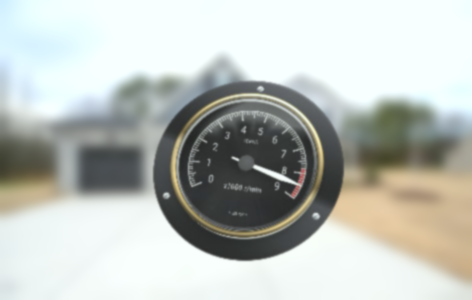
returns 8500,rpm
